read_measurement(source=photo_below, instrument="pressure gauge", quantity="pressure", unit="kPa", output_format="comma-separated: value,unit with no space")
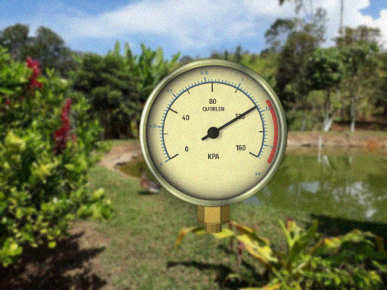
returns 120,kPa
